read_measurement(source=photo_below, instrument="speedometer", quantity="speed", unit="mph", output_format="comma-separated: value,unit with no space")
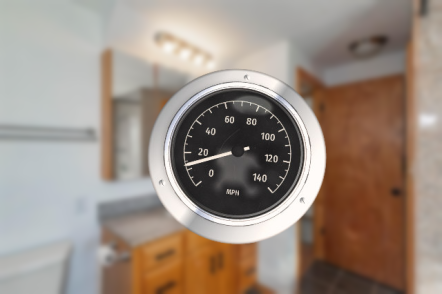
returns 12.5,mph
